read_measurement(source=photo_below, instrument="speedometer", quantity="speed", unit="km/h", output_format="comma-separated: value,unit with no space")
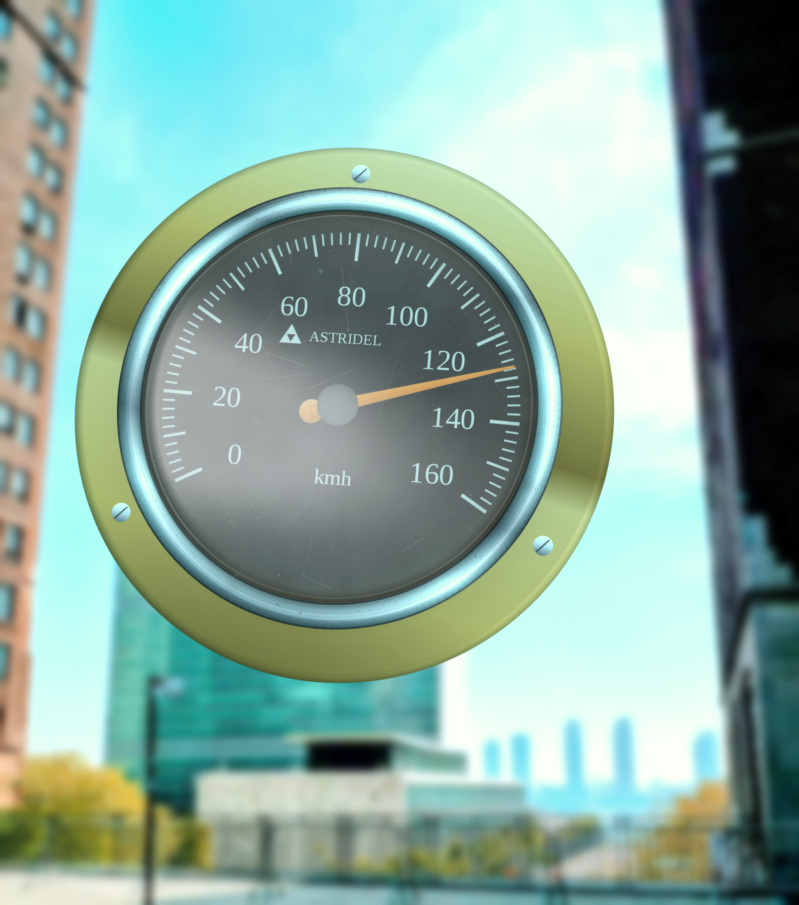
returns 128,km/h
